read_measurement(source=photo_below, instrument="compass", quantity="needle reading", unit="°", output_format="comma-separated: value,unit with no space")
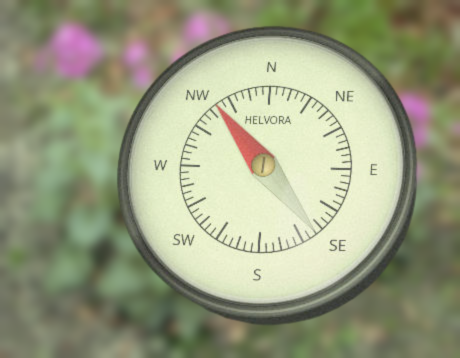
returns 320,°
